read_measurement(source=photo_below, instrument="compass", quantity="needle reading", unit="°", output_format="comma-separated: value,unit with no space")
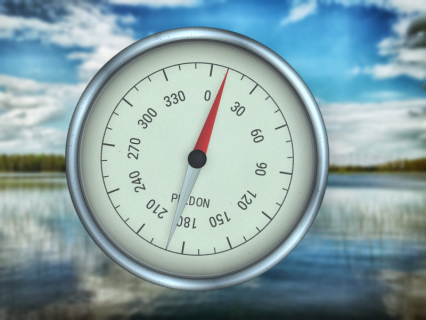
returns 10,°
